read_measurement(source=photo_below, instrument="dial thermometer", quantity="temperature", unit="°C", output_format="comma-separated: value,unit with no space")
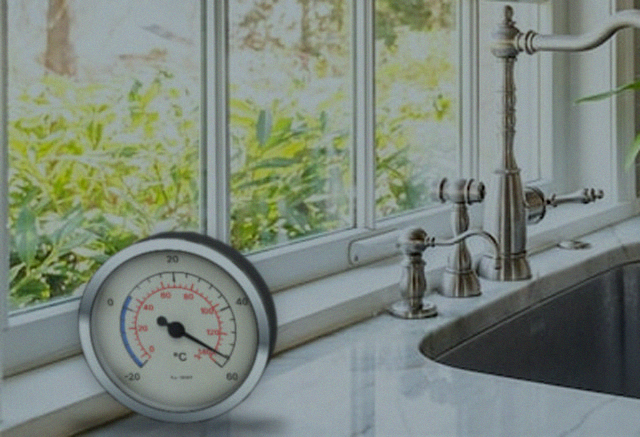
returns 56,°C
